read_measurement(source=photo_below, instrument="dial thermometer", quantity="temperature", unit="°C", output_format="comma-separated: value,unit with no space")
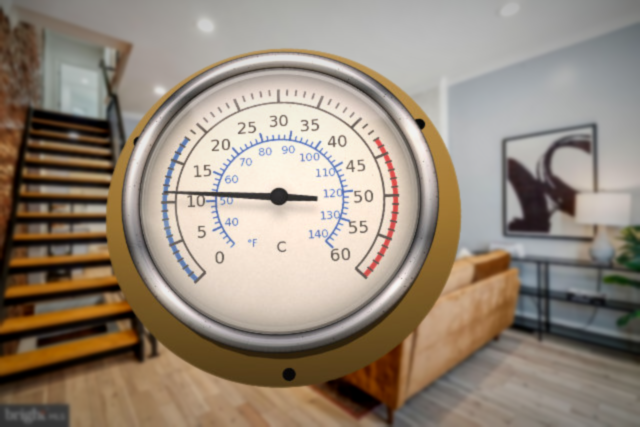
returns 11,°C
